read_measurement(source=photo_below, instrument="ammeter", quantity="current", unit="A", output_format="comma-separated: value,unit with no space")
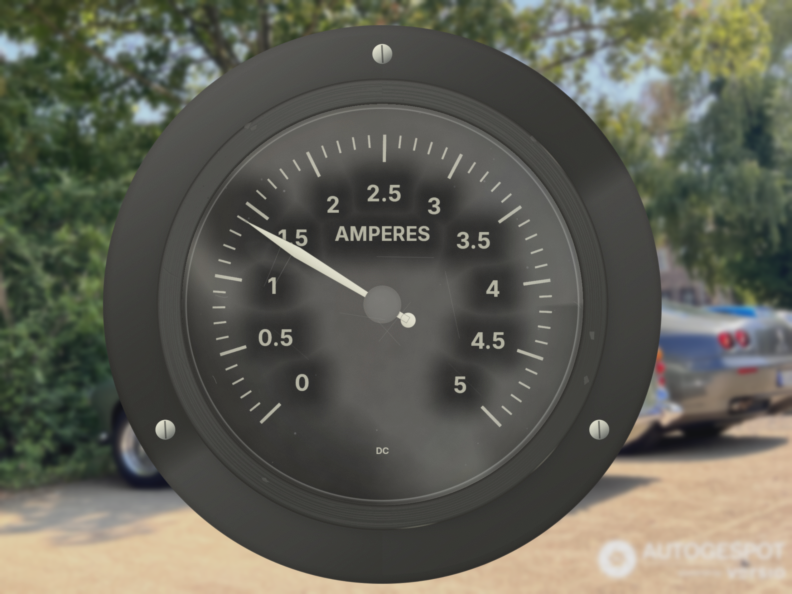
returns 1.4,A
